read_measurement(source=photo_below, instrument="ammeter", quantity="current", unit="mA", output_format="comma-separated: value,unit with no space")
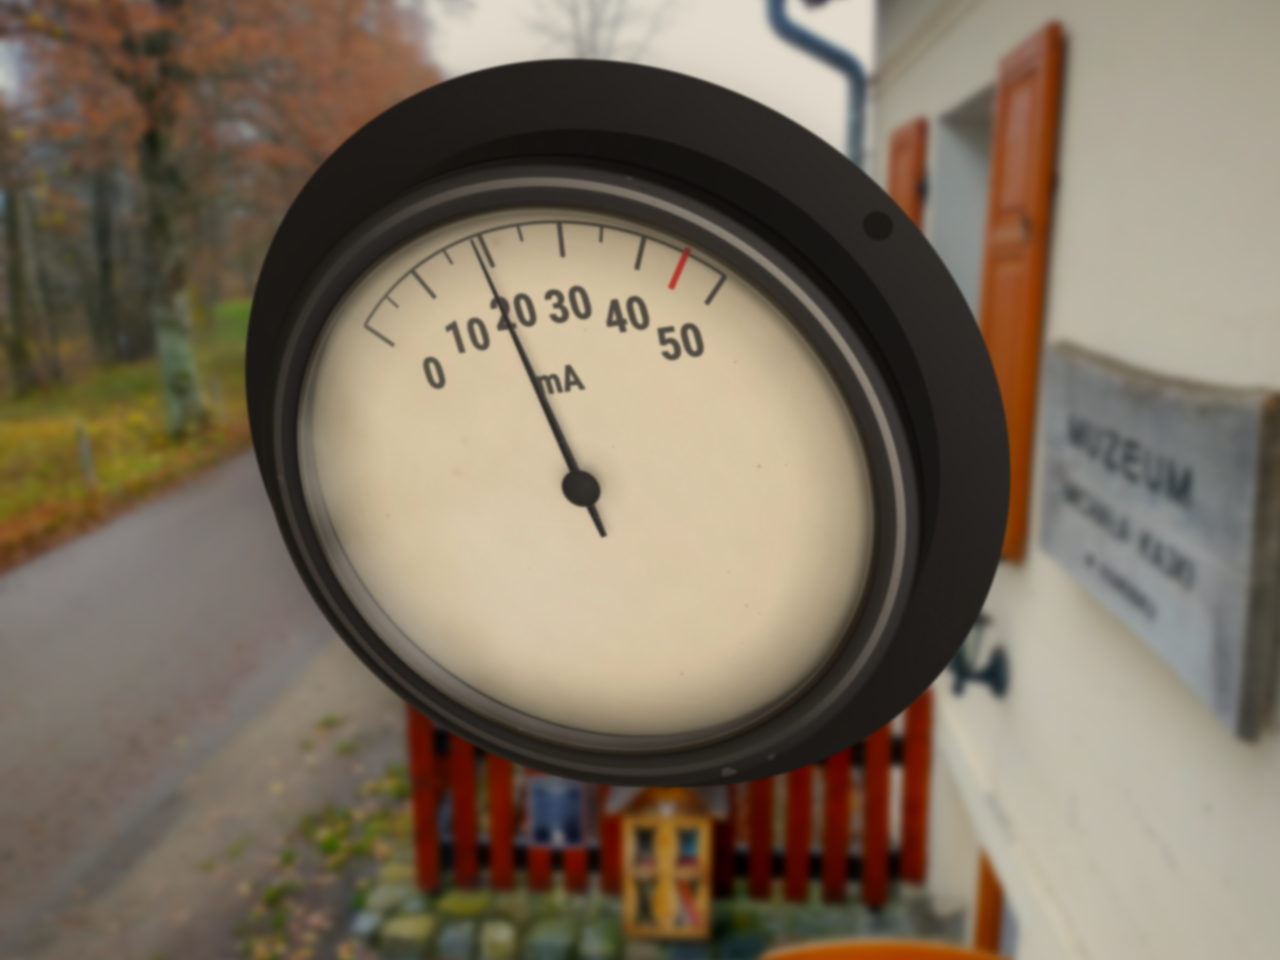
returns 20,mA
